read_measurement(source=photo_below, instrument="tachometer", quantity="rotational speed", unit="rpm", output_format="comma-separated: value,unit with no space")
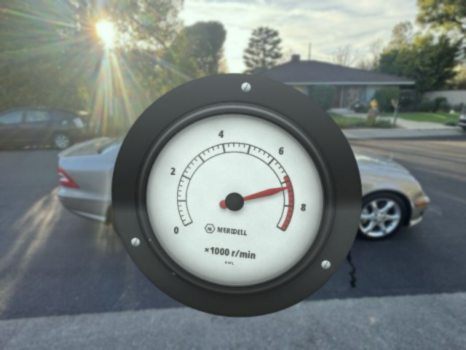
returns 7200,rpm
